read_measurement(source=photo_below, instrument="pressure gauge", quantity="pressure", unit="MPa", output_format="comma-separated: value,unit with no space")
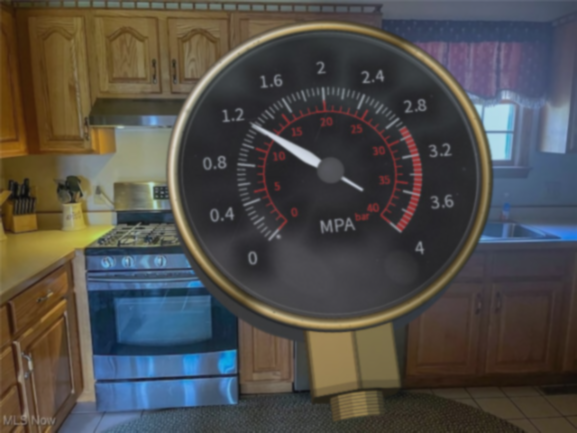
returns 1.2,MPa
